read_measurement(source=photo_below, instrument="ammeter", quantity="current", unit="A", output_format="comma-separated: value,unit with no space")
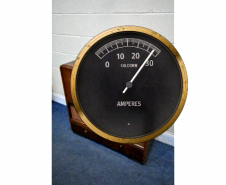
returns 27.5,A
